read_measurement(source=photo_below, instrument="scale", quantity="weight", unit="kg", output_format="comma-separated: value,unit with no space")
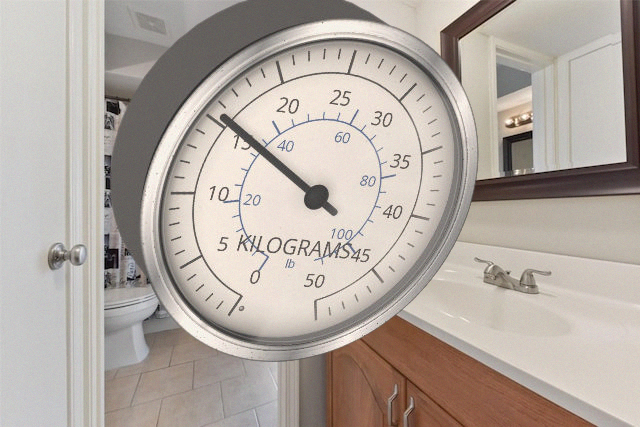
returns 15.5,kg
